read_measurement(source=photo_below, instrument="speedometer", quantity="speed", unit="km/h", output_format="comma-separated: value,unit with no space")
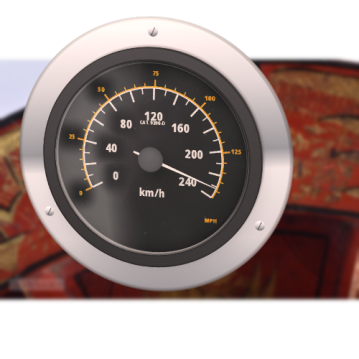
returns 230,km/h
